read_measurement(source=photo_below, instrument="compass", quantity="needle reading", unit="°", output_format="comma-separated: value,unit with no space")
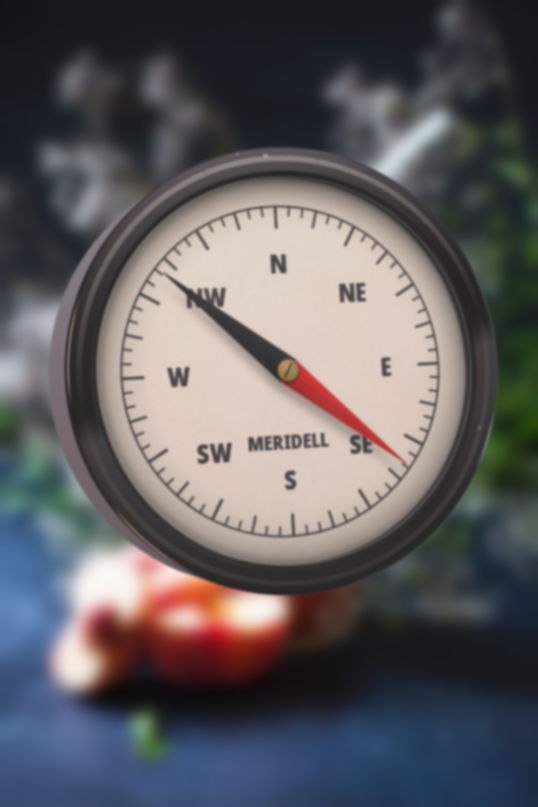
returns 130,°
